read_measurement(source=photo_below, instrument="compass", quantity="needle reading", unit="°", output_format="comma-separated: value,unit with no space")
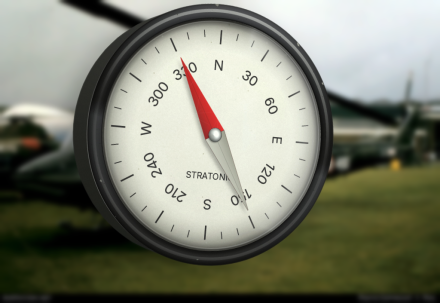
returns 330,°
